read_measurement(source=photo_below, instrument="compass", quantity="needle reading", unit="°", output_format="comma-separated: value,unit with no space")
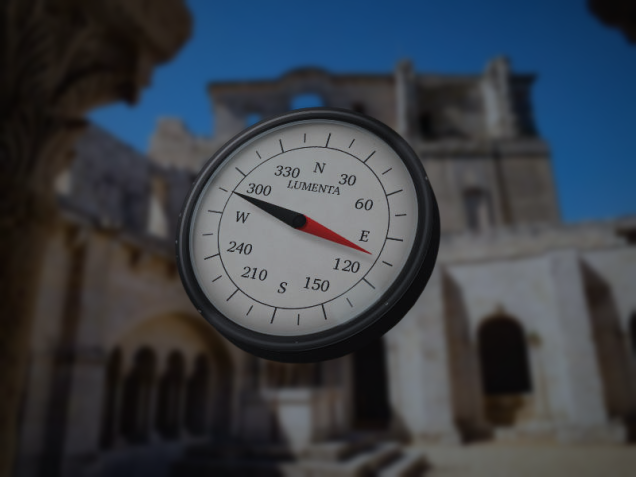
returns 105,°
